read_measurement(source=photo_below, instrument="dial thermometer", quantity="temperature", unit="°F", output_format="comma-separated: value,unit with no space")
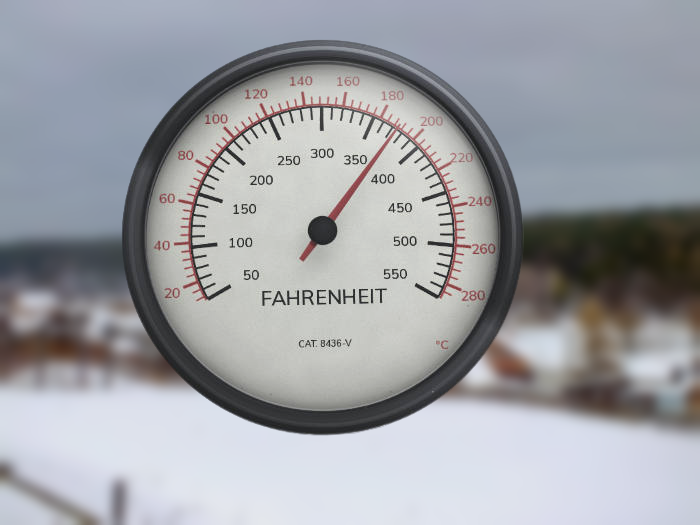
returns 375,°F
